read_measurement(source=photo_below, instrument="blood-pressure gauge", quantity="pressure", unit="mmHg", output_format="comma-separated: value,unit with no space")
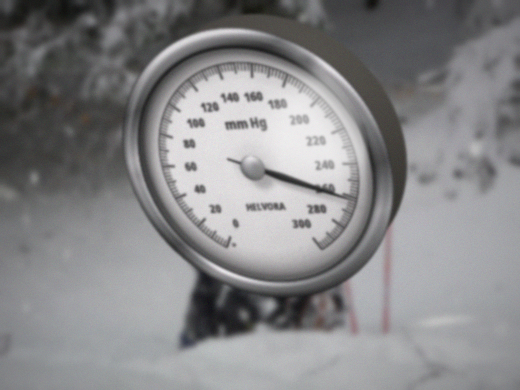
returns 260,mmHg
